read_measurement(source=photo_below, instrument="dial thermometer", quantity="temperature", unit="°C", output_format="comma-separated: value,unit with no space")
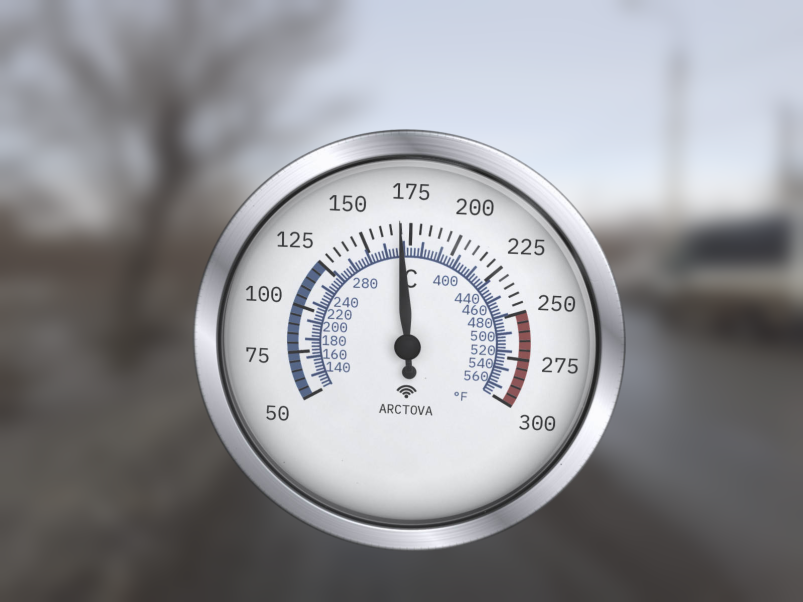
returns 170,°C
